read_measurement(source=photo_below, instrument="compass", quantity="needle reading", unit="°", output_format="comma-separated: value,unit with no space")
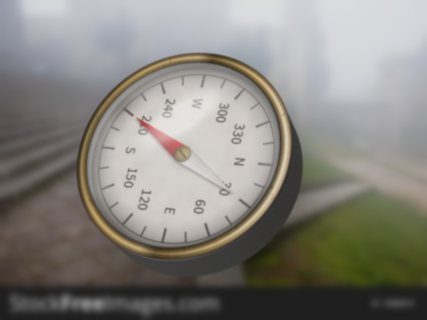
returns 210,°
